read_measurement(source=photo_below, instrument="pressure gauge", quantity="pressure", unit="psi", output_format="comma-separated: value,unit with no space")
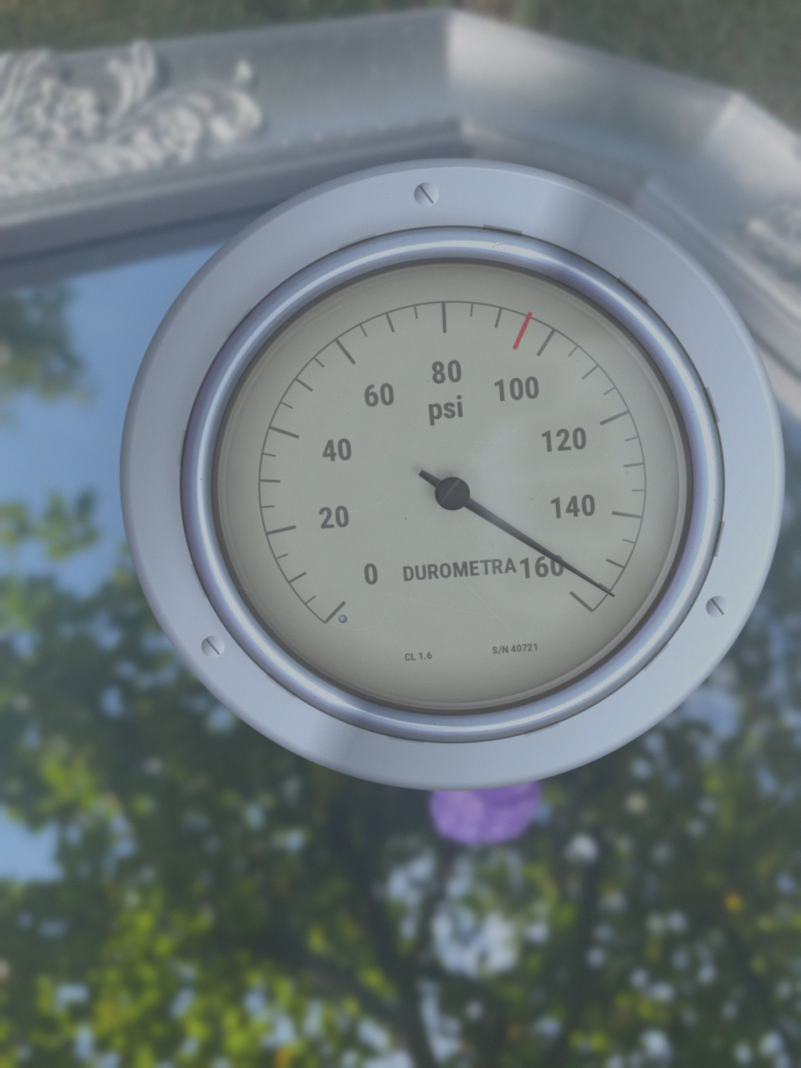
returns 155,psi
